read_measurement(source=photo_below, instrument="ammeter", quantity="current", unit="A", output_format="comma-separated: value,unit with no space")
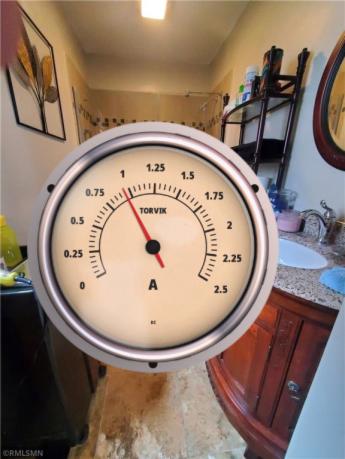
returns 0.95,A
